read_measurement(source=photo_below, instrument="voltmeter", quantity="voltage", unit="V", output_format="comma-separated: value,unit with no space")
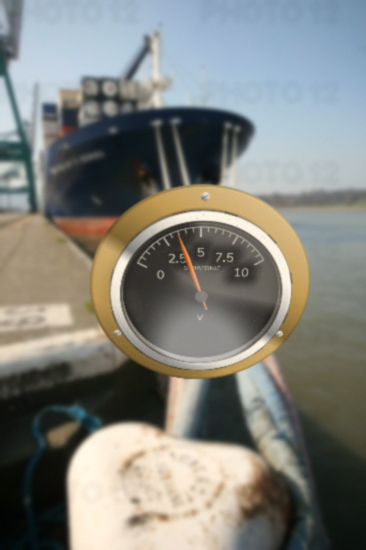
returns 3.5,V
